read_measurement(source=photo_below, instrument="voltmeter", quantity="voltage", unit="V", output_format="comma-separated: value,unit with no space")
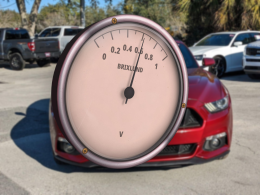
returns 0.6,V
